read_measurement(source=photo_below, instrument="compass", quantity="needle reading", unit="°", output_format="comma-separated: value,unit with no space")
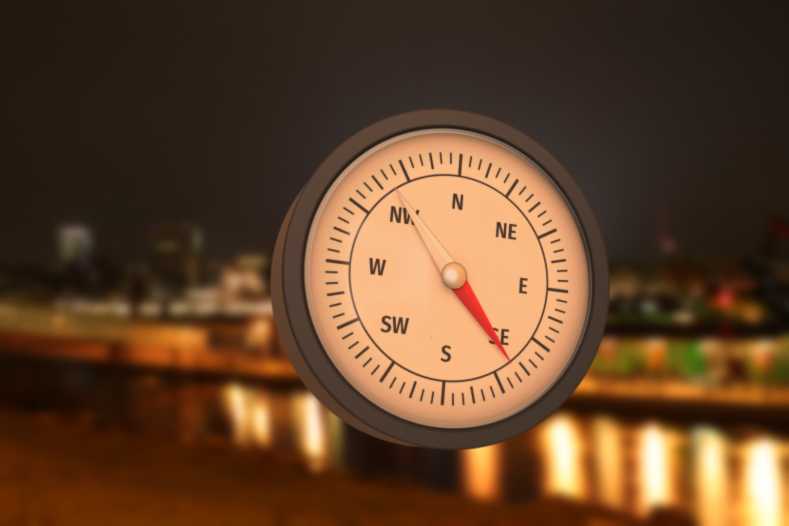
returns 140,°
